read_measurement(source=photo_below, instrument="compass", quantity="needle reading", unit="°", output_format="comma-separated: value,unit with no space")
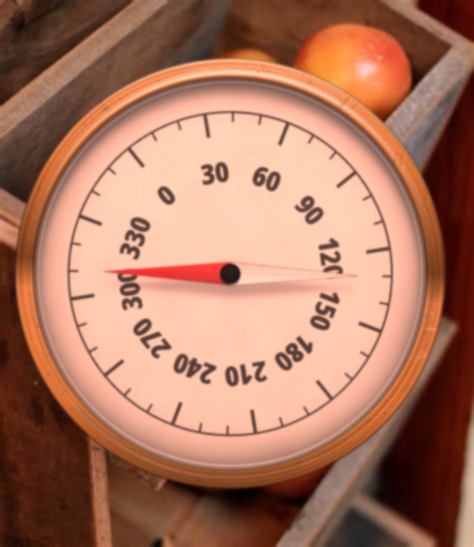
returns 310,°
